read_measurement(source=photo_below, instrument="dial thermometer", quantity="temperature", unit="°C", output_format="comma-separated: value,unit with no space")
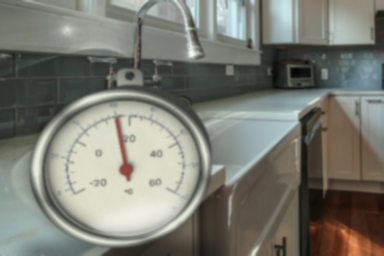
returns 16,°C
